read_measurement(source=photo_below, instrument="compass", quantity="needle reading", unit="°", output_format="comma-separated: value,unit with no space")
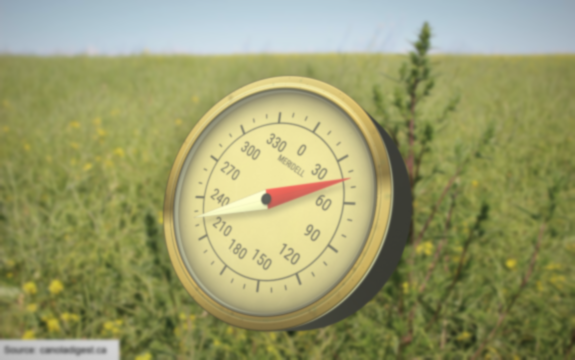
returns 45,°
